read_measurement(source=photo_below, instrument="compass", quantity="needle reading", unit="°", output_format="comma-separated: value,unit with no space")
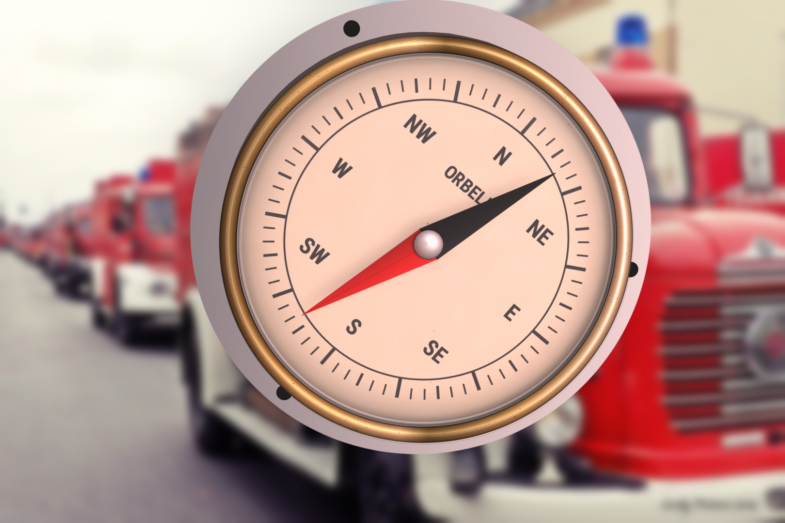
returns 200,°
